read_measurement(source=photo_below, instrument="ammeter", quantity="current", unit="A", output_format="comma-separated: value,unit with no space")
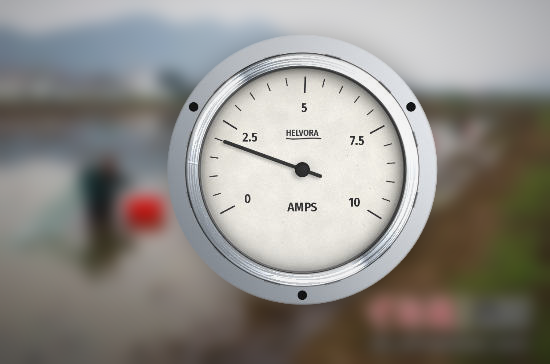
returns 2,A
